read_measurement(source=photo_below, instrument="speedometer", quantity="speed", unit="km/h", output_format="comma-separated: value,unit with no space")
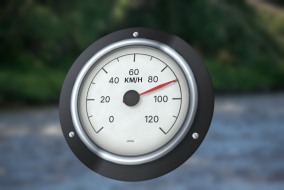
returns 90,km/h
